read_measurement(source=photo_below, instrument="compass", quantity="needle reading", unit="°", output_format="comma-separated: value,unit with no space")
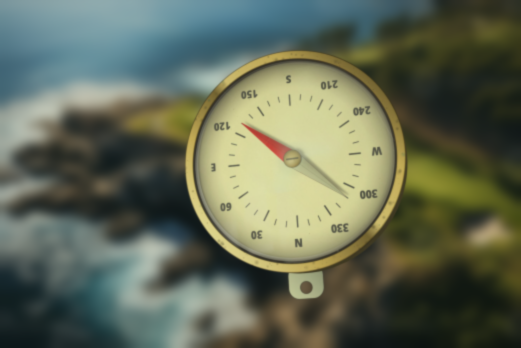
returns 130,°
